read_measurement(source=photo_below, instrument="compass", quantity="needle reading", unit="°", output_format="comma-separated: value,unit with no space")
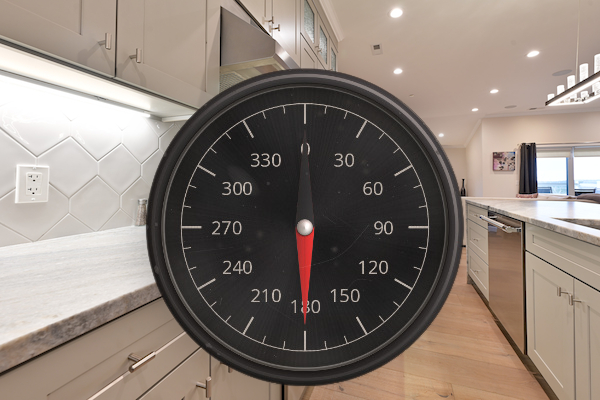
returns 180,°
